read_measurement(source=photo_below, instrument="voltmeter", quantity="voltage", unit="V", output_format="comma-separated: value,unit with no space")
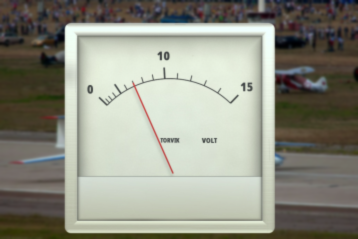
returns 7,V
